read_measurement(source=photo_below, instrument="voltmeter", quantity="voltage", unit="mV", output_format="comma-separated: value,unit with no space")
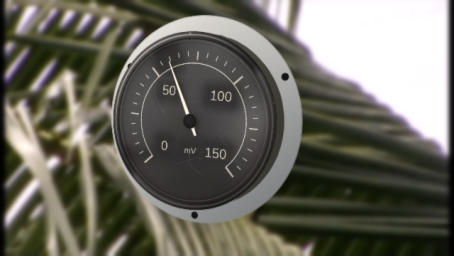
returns 60,mV
